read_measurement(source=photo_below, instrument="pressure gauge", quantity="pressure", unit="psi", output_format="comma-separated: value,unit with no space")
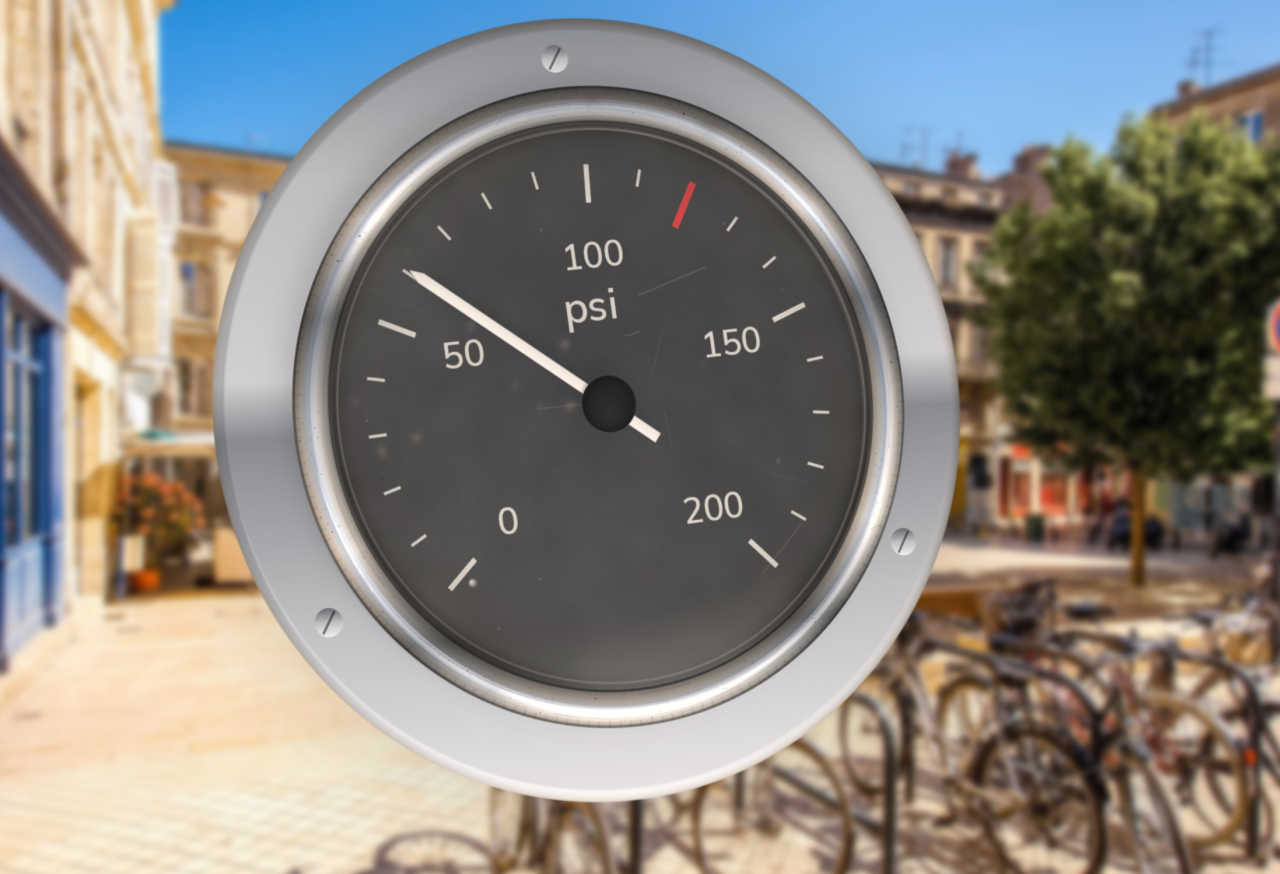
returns 60,psi
